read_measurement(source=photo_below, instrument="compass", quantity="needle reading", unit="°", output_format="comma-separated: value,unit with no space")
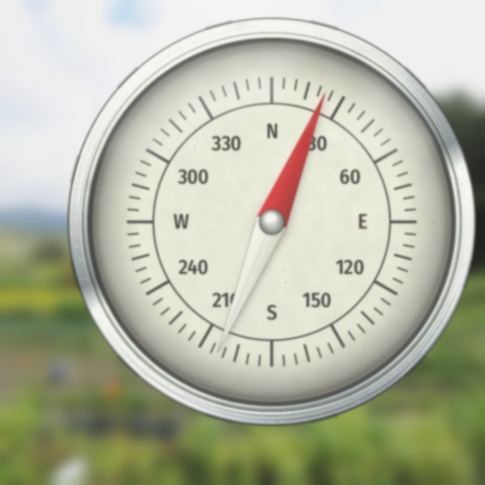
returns 22.5,°
